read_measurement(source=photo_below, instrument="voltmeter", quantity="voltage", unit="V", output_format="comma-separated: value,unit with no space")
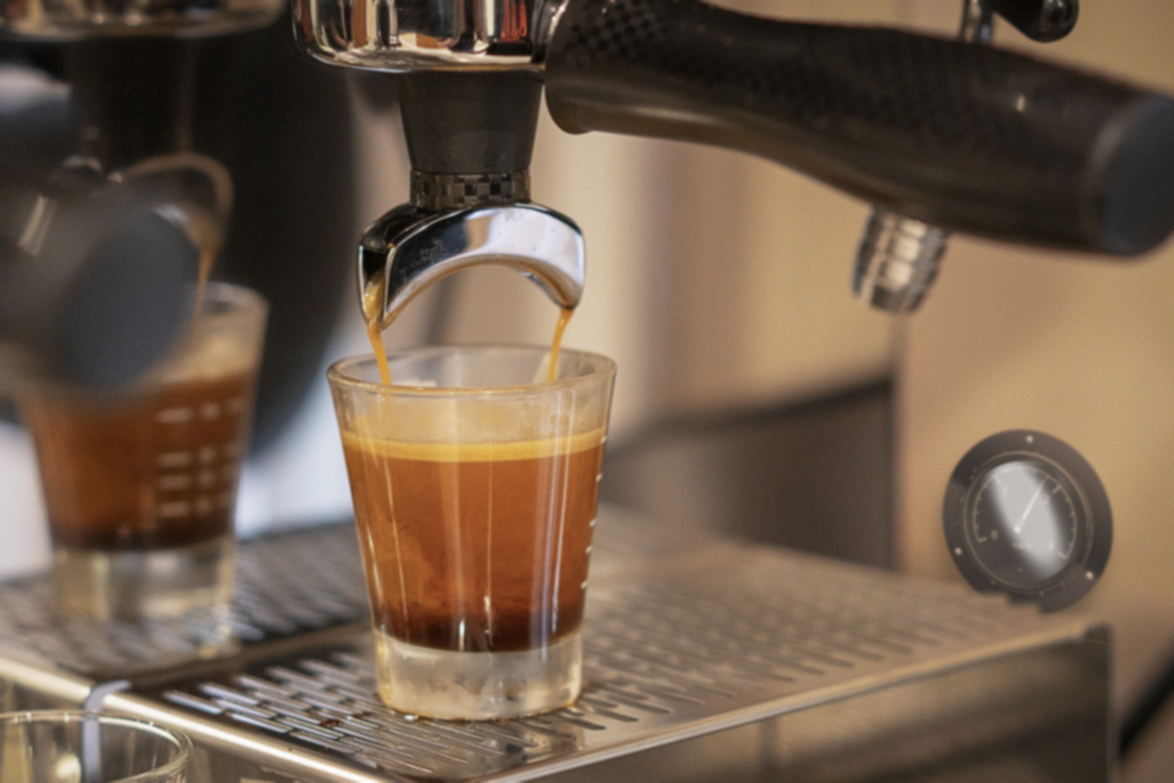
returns 1.8,V
